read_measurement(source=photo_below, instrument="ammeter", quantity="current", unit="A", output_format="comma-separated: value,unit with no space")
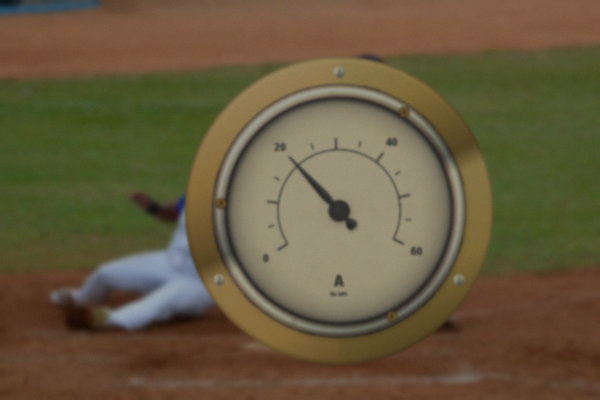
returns 20,A
